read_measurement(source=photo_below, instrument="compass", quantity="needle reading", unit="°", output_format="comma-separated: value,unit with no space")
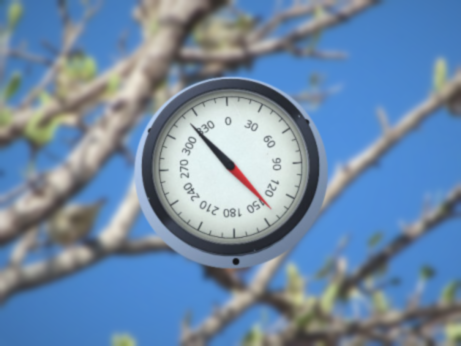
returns 140,°
